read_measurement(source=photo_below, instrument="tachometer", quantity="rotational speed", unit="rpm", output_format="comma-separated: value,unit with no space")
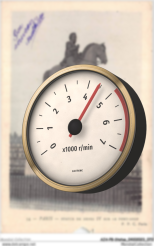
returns 4500,rpm
